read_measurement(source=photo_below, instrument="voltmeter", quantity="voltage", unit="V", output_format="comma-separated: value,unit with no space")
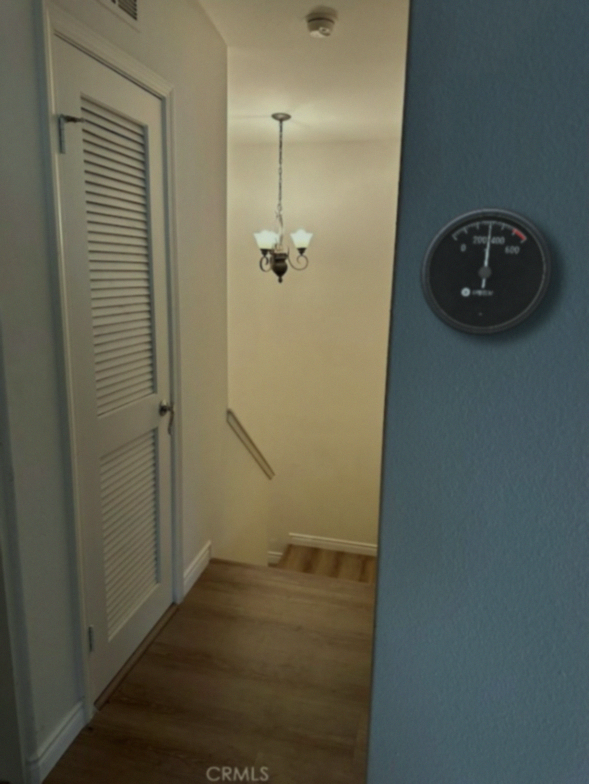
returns 300,V
